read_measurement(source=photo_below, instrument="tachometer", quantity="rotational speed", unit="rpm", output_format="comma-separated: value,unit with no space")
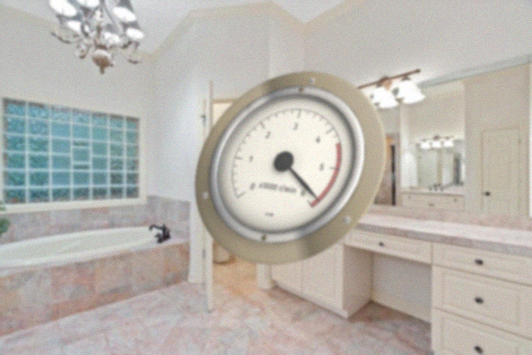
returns 5800,rpm
